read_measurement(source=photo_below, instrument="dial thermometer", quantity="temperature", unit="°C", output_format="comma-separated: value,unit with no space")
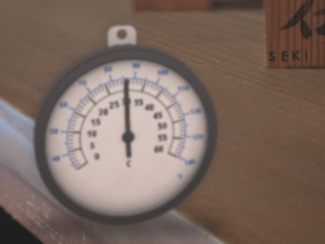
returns 30,°C
